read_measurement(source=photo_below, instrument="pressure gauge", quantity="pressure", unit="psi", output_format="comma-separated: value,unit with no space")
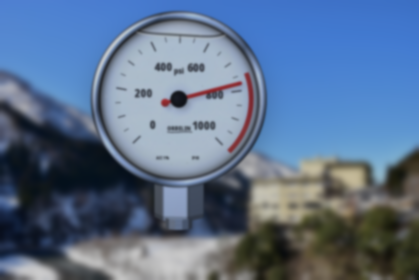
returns 775,psi
